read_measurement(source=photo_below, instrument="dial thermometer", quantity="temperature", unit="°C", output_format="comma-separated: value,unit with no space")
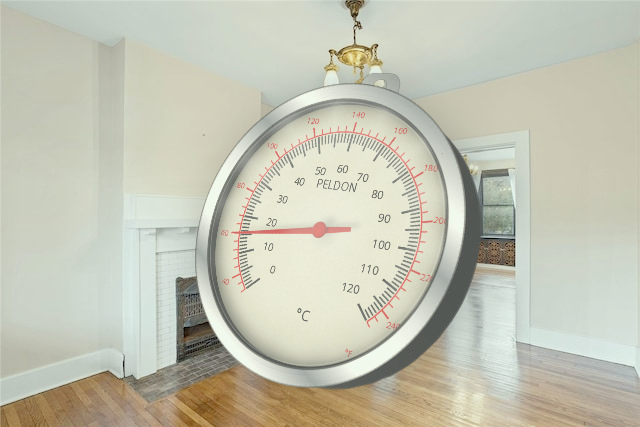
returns 15,°C
